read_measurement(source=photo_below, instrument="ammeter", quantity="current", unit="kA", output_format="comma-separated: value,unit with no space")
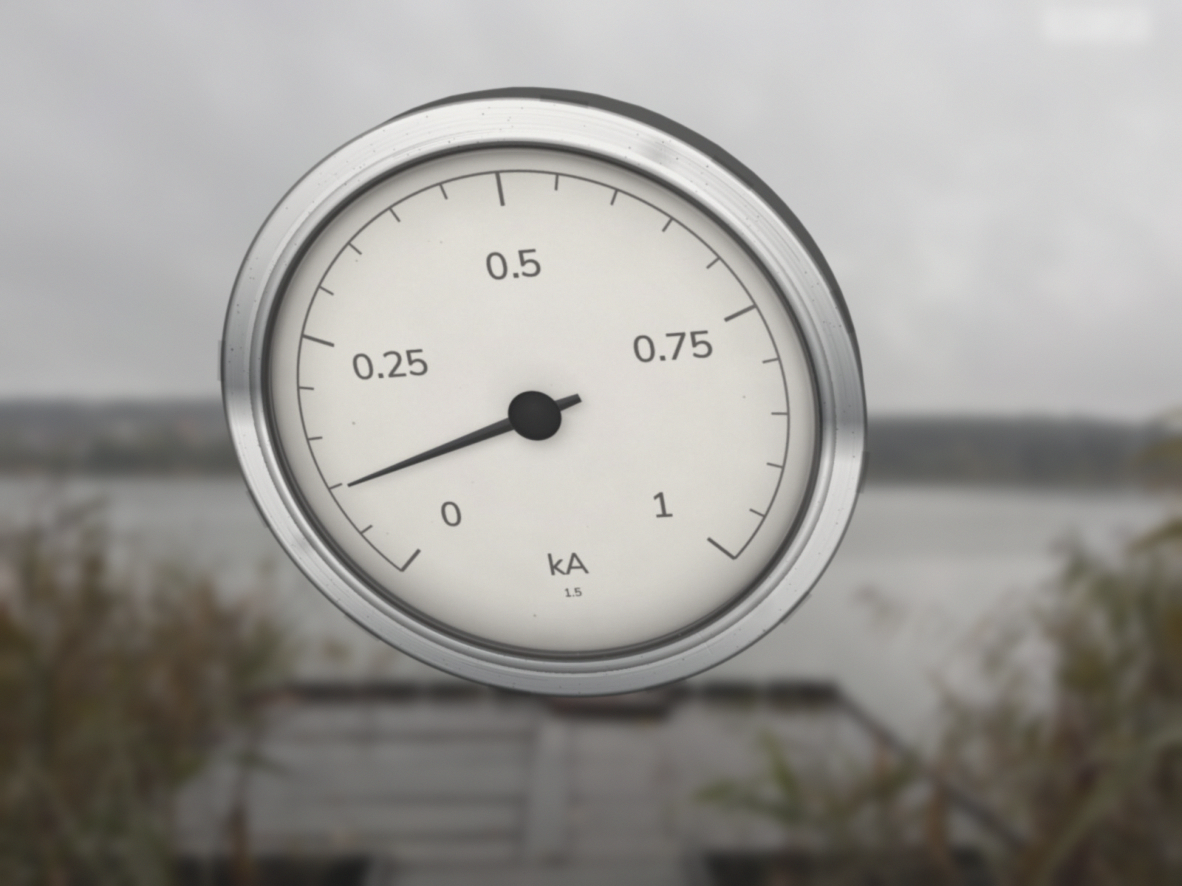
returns 0.1,kA
